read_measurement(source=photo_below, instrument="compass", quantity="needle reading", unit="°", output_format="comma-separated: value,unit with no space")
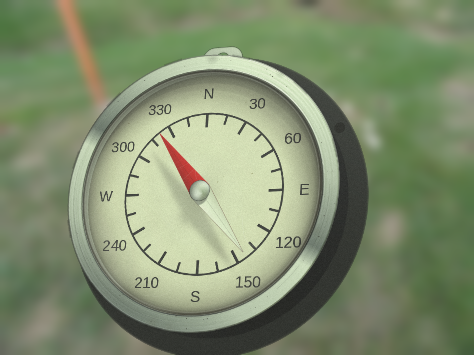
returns 322.5,°
